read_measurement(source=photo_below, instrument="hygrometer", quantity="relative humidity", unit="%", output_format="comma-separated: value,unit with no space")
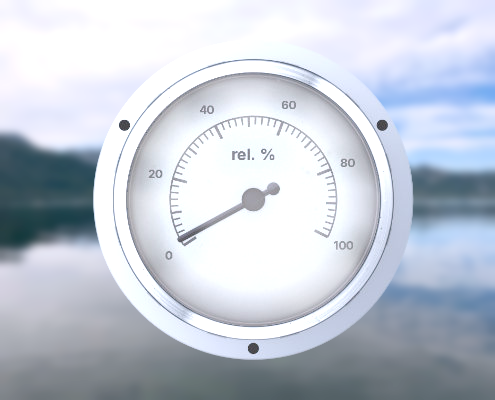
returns 2,%
